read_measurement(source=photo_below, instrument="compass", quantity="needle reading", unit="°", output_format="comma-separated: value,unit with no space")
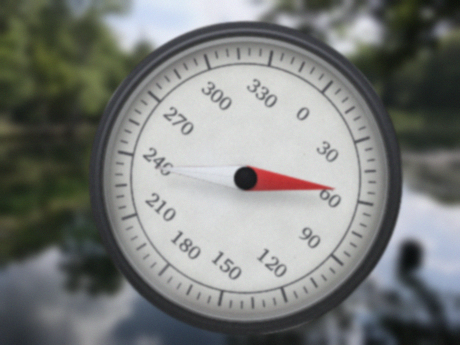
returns 55,°
